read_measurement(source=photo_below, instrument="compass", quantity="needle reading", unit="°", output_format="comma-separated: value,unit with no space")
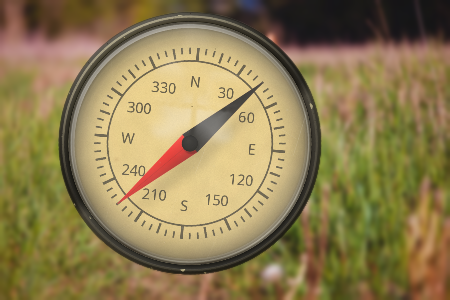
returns 225,°
